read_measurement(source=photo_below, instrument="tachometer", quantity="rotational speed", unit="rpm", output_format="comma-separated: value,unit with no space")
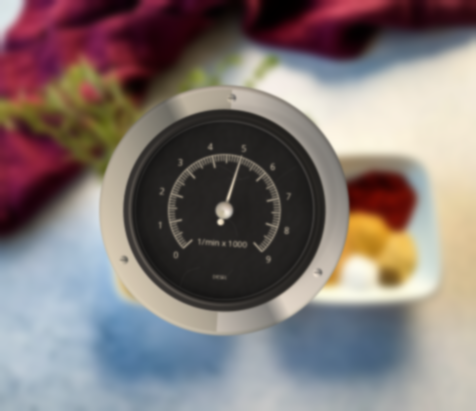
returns 5000,rpm
